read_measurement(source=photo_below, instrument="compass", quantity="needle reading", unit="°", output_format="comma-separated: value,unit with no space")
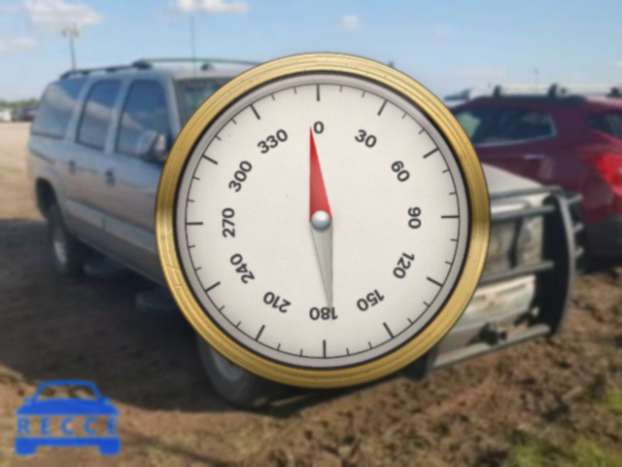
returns 355,°
